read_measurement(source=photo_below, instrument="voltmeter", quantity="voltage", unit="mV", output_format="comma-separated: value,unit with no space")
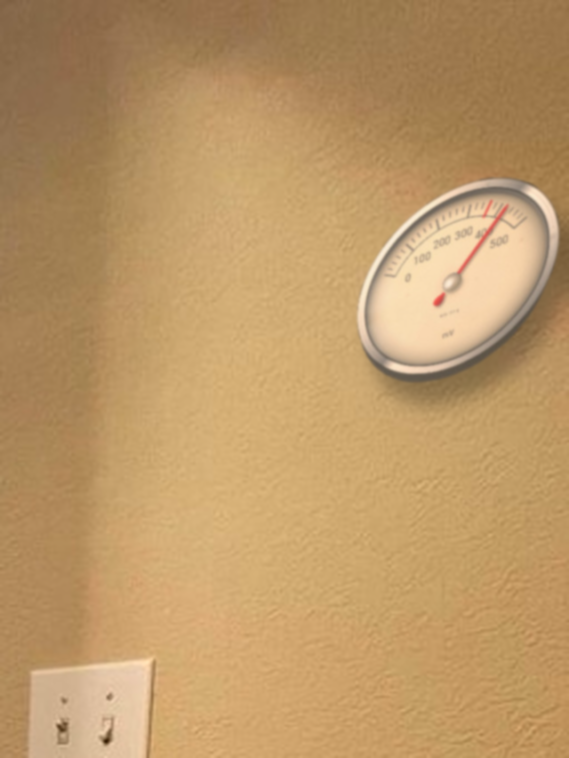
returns 420,mV
